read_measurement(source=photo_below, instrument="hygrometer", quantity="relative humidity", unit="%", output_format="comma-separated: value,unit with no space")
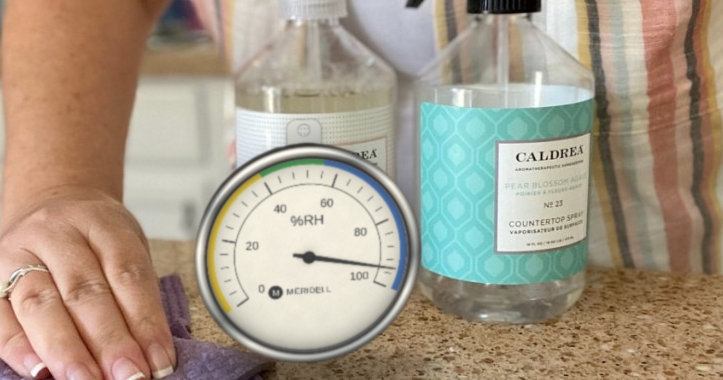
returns 94,%
